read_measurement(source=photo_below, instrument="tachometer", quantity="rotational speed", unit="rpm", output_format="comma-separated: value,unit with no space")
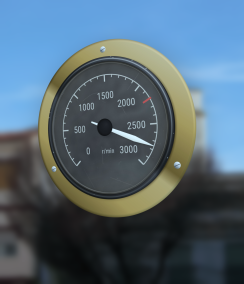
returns 2750,rpm
